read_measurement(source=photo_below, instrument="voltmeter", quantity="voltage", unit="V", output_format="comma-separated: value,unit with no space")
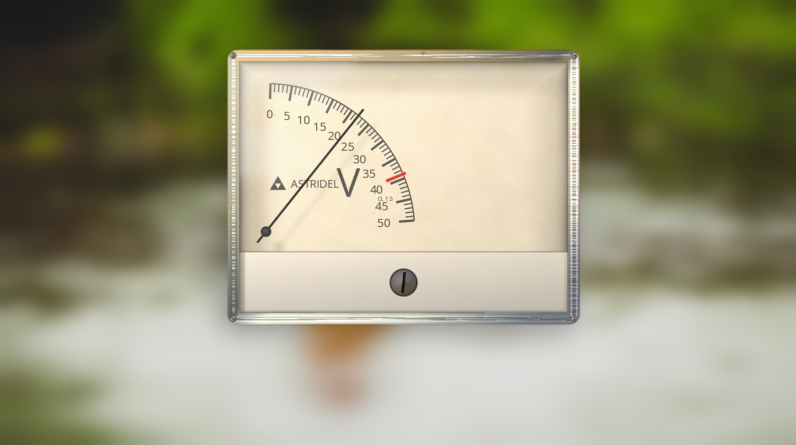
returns 22,V
